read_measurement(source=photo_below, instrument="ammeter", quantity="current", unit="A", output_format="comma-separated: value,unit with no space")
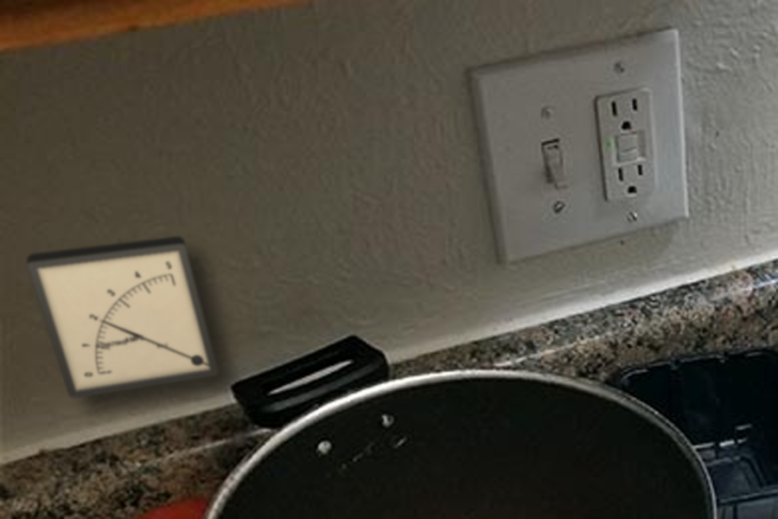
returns 2,A
